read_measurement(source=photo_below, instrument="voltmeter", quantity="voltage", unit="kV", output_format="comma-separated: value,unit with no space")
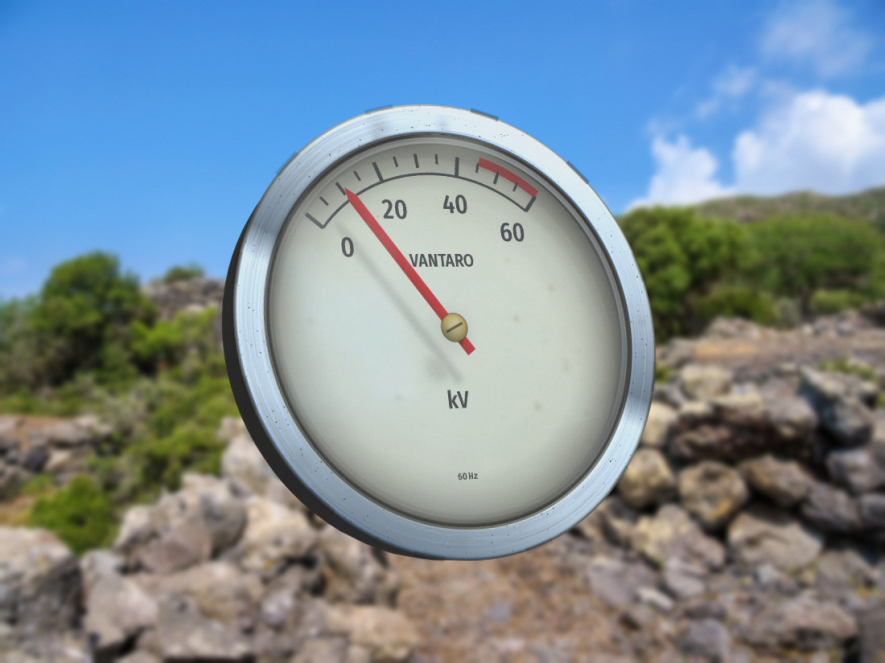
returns 10,kV
